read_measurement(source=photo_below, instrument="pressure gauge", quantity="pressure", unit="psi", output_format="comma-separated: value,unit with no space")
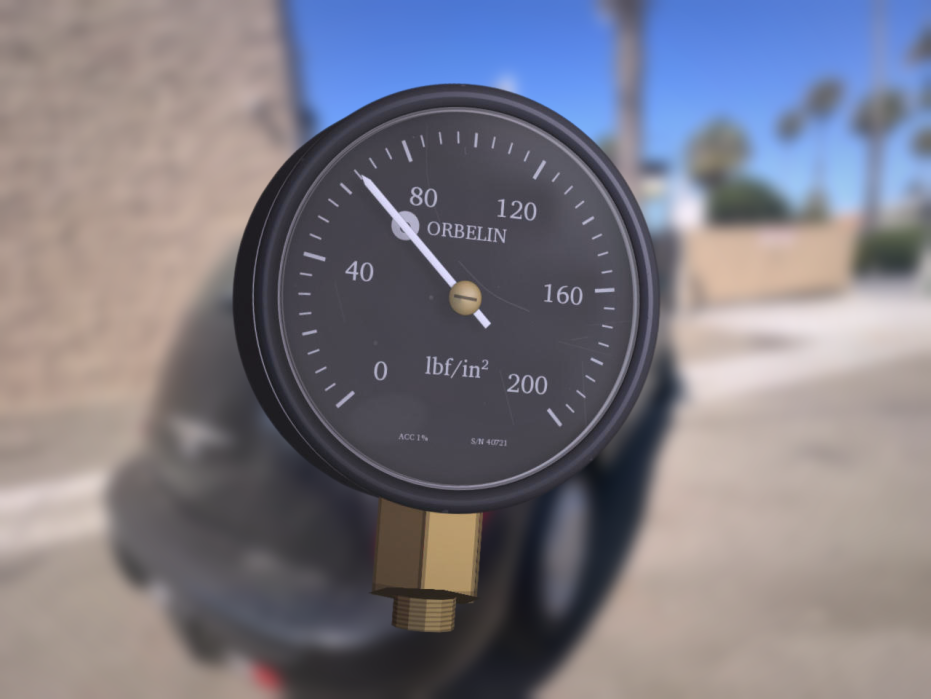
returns 65,psi
